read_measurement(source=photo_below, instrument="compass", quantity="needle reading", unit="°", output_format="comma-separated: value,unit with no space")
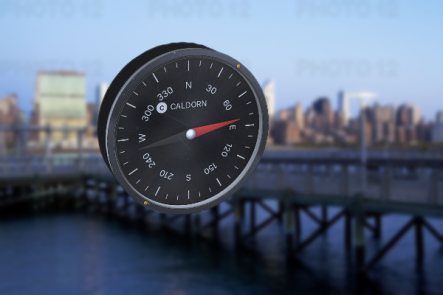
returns 80,°
